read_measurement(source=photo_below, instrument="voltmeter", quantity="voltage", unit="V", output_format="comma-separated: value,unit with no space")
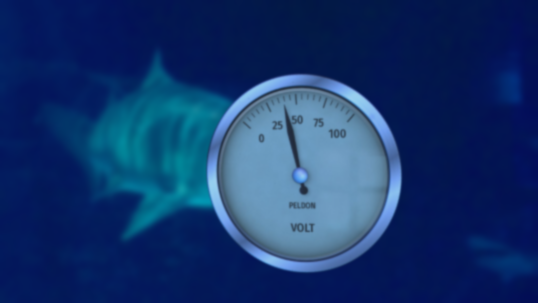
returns 40,V
